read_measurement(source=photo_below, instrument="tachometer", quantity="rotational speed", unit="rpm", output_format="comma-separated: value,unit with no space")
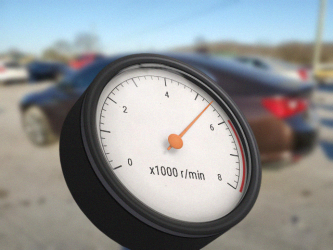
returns 5400,rpm
